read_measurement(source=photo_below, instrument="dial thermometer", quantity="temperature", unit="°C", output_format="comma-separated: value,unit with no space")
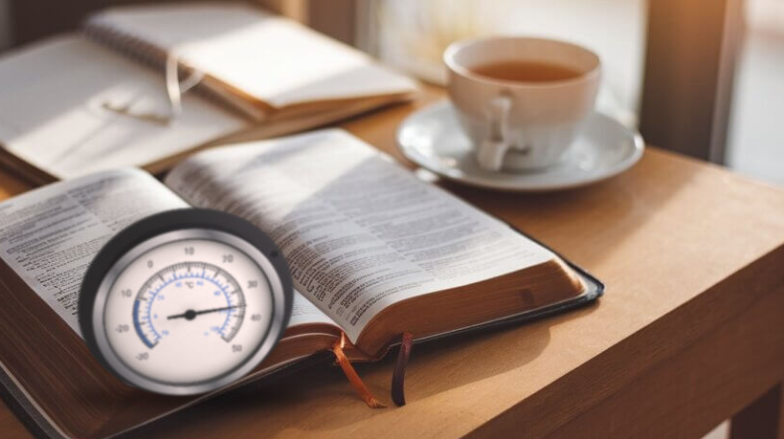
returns 35,°C
